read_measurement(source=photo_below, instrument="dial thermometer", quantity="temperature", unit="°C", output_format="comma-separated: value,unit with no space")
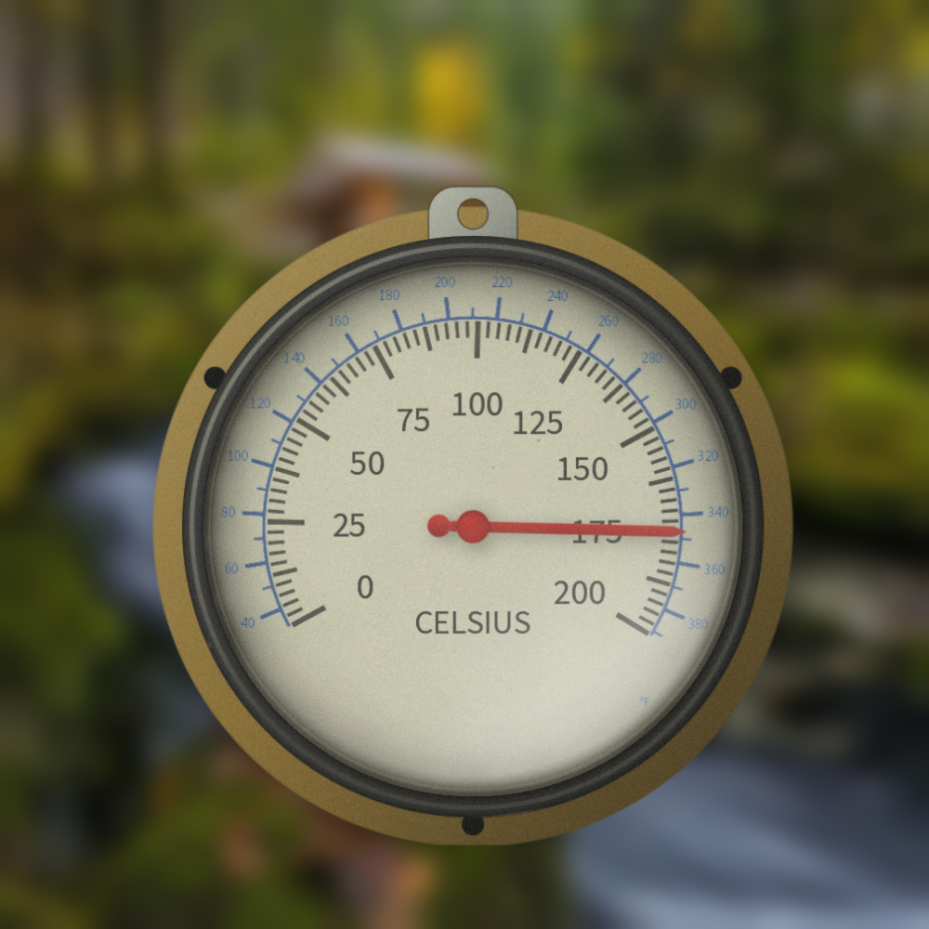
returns 175,°C
